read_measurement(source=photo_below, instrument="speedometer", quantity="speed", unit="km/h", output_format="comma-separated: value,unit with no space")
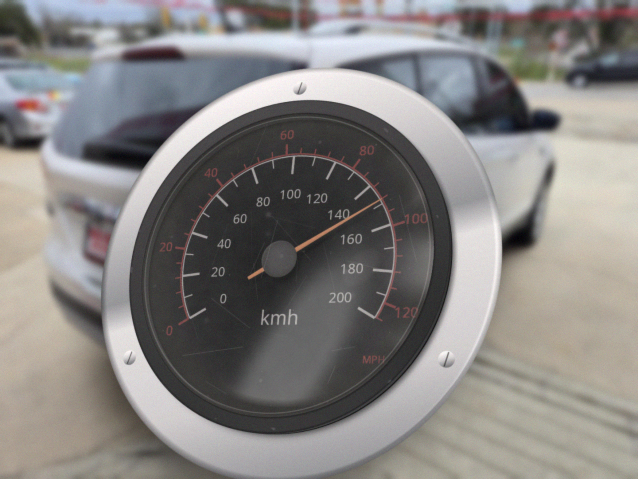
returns 150,km/h
